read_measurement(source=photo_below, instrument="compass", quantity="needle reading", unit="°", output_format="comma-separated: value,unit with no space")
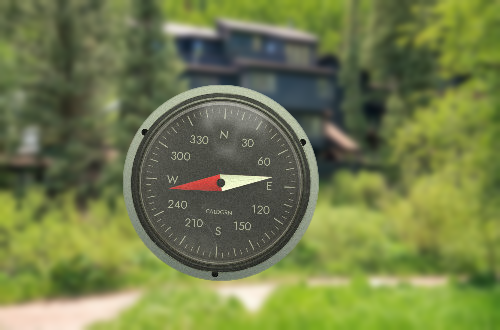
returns 260,°
